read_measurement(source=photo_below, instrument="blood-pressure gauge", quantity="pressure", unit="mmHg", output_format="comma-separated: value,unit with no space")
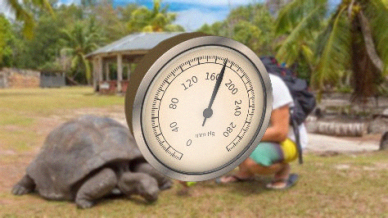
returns 170,mmHg
